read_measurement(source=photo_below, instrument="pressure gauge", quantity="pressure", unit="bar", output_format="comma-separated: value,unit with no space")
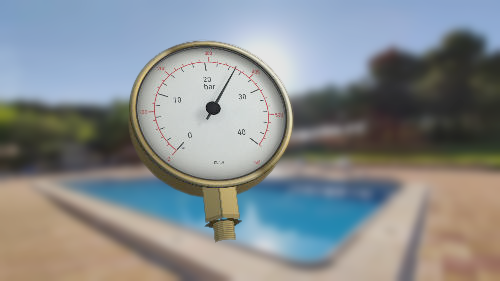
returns 25,bar
